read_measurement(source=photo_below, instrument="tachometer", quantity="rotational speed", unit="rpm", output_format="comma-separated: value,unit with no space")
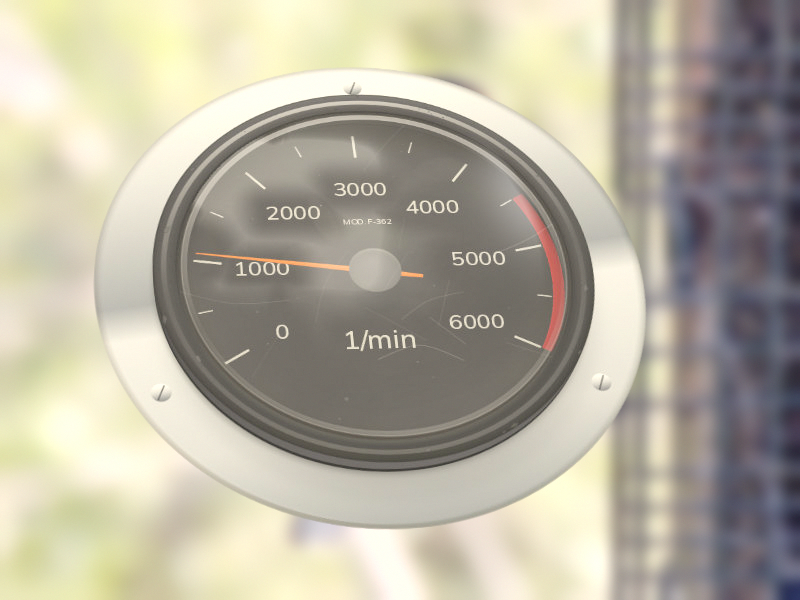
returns 1000,rpm
